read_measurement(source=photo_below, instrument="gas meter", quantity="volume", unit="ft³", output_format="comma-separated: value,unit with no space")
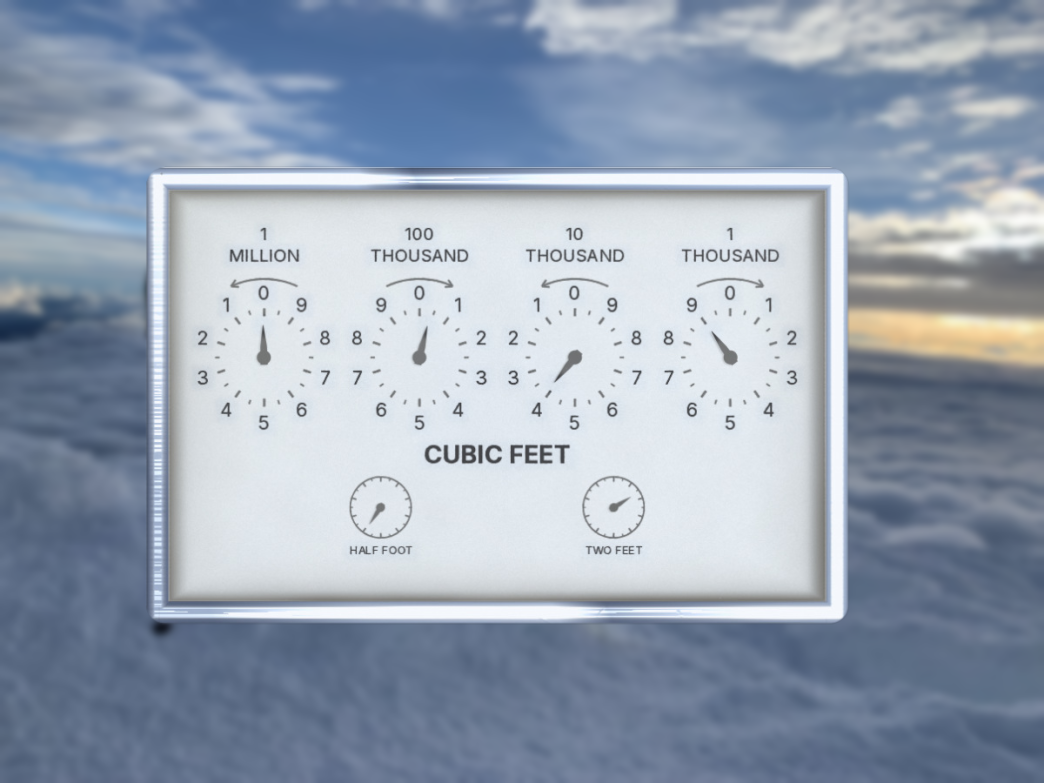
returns 3900,ft³
